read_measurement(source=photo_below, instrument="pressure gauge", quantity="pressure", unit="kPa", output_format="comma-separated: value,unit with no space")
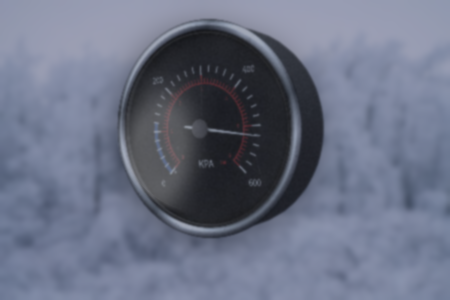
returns 520,kPa
